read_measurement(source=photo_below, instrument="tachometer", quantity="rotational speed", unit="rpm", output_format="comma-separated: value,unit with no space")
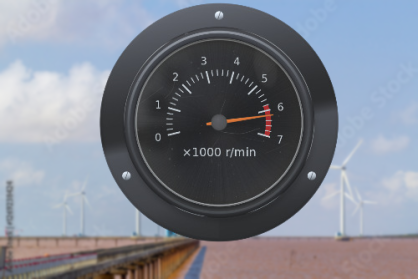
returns 6200,rpm
